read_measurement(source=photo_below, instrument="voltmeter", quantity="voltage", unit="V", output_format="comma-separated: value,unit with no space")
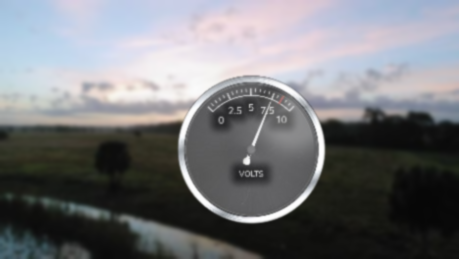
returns 7.5,V
